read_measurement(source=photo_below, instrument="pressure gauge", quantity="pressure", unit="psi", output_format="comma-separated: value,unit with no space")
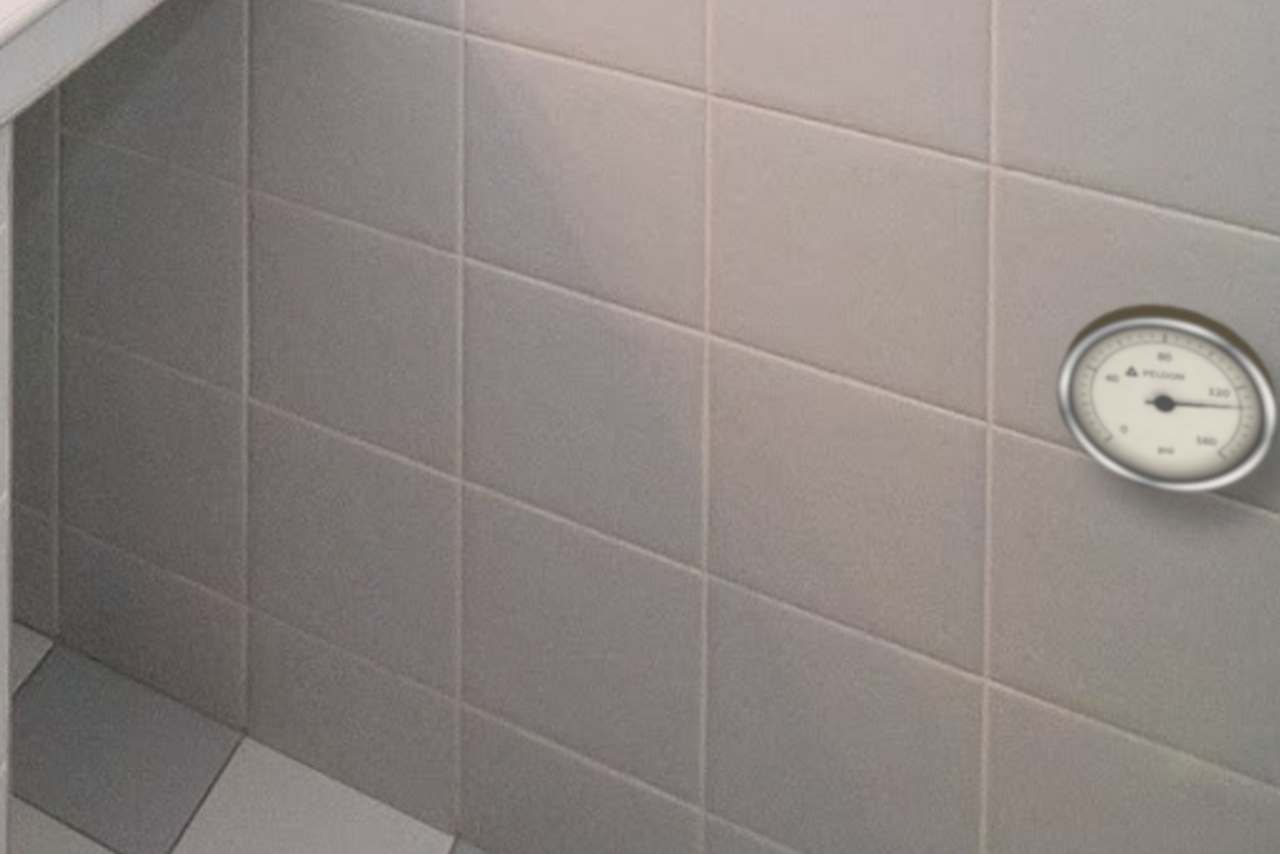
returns 130,psi
